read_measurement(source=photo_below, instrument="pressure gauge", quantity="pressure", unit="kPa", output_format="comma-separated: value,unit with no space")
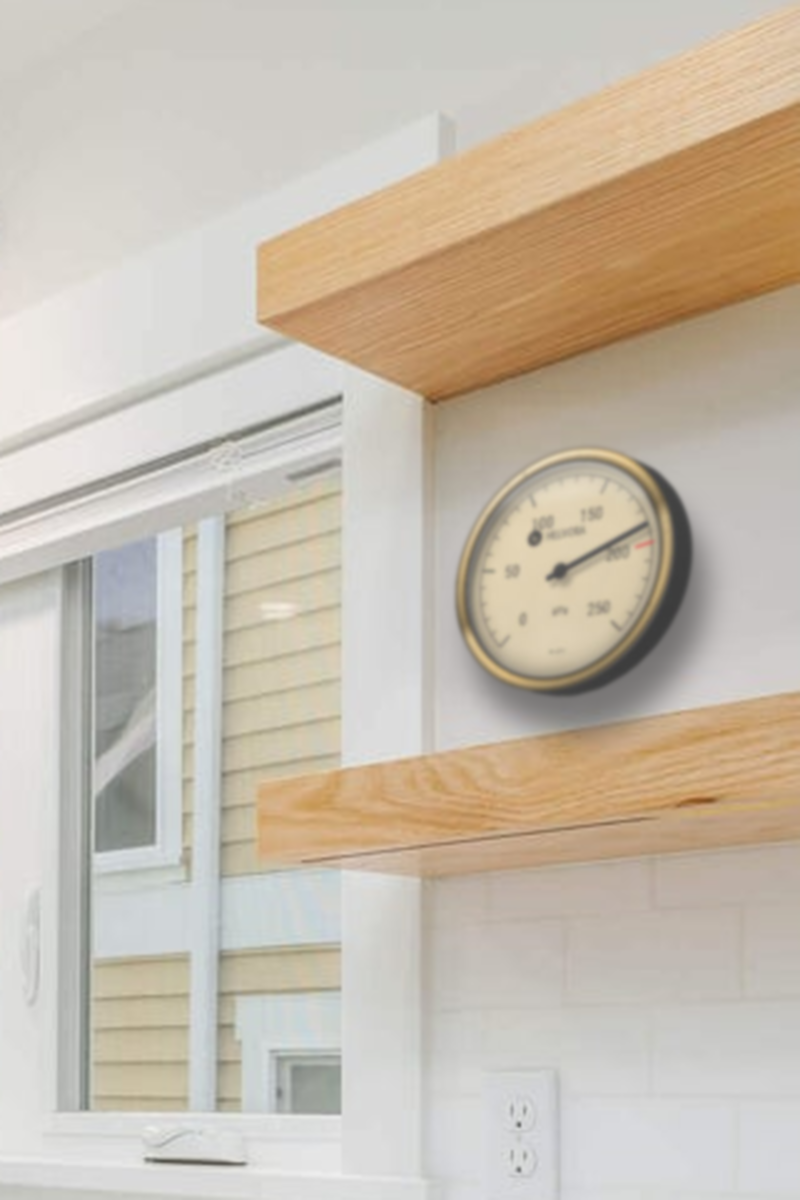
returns 190,kPa
